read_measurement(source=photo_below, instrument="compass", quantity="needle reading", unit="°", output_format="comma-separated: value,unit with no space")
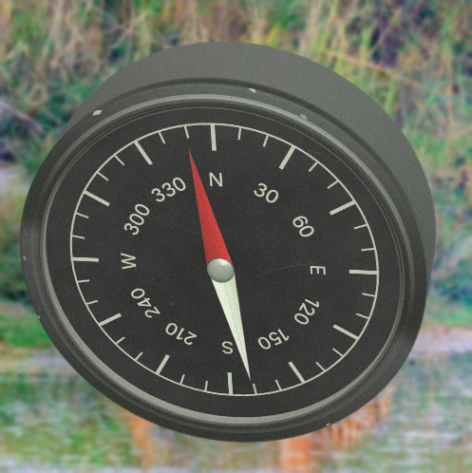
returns 350,°
